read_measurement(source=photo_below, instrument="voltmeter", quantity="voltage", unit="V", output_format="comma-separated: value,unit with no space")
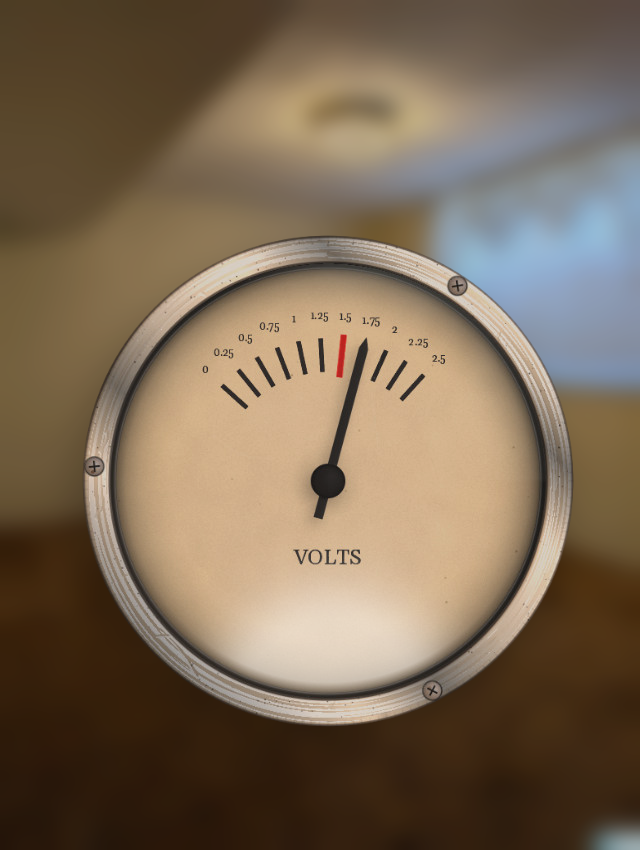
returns 1.75,V
